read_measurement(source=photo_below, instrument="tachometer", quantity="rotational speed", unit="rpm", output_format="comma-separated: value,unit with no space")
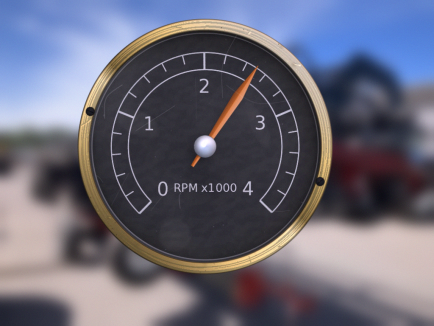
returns 2500,rpm
